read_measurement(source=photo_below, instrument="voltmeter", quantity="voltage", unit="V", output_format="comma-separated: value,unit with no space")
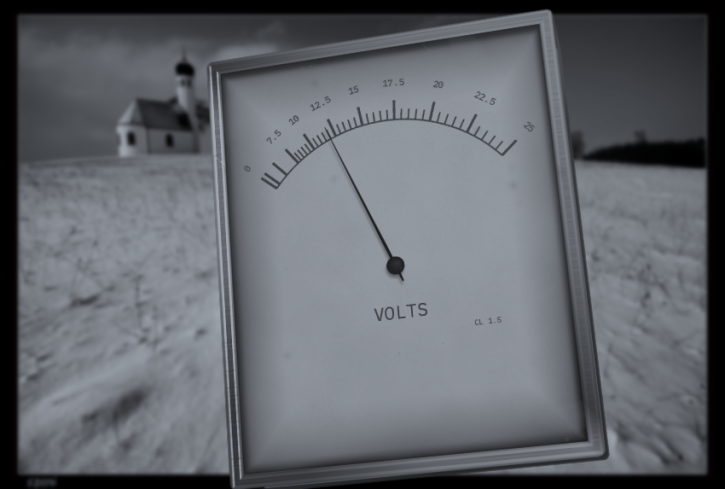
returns 12,V
